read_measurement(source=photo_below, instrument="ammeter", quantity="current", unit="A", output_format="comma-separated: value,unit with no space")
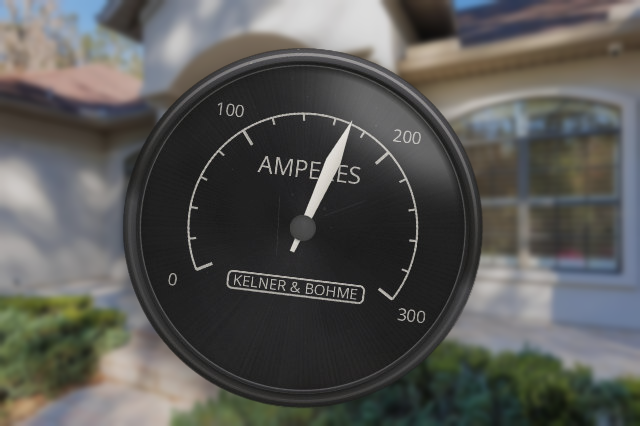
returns 170,A
